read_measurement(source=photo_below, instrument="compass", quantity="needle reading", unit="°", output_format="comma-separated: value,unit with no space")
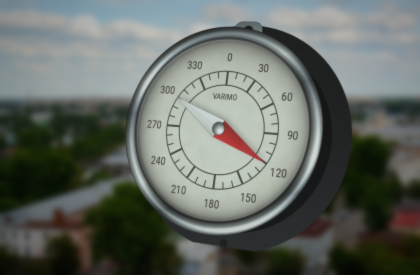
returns 120,°
